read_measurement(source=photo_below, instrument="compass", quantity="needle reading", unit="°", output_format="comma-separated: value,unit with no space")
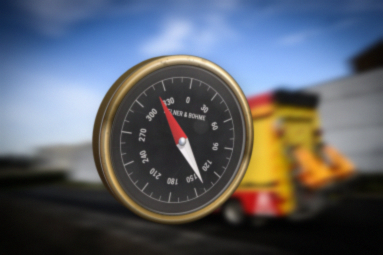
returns 320,°
